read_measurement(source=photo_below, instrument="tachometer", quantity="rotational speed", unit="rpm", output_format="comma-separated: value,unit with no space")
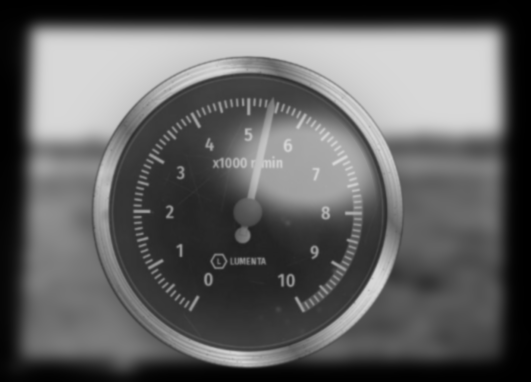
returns 5400,rpm
